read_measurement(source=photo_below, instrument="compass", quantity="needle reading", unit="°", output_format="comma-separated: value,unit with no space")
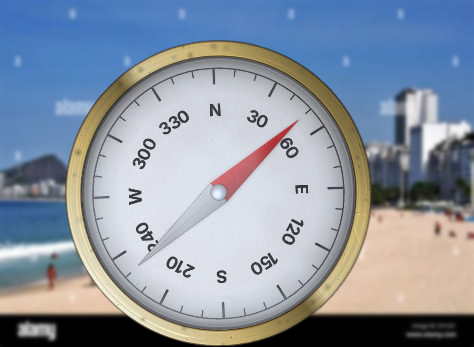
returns 50,°
